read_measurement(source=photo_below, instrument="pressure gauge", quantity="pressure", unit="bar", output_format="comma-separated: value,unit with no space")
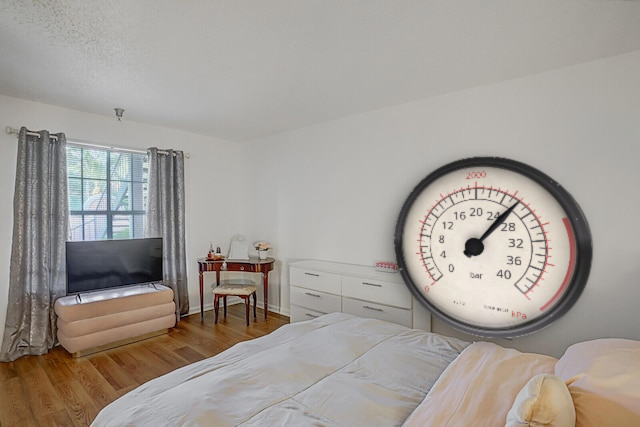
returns 26,bar
